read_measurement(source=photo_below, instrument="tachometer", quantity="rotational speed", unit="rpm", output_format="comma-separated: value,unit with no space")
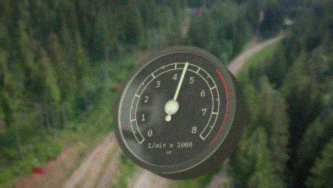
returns 4500,rpm
